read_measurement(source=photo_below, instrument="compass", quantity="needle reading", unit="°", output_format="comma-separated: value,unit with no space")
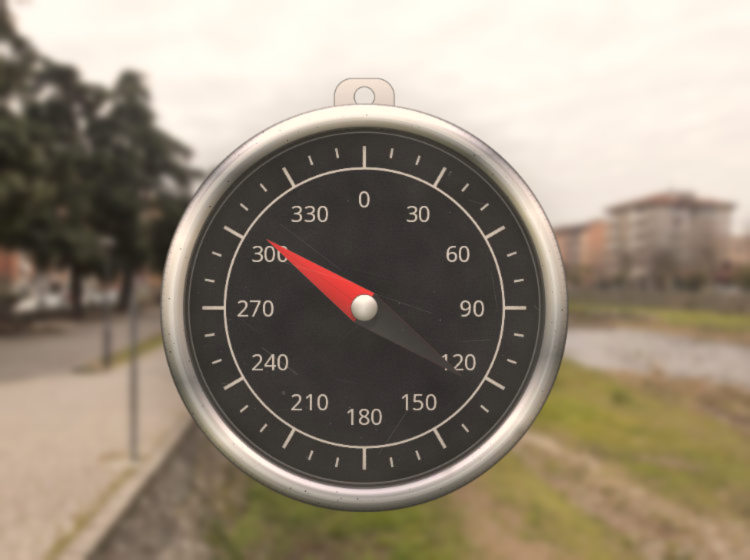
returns 305,°
